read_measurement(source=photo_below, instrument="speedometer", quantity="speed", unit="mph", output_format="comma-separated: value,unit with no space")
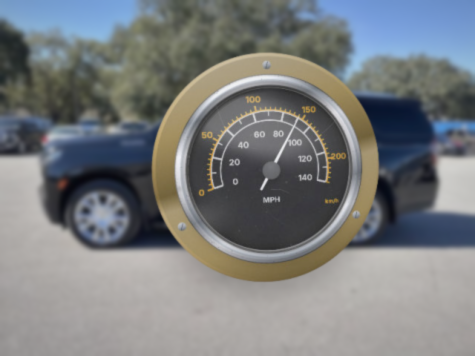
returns 90,mph
